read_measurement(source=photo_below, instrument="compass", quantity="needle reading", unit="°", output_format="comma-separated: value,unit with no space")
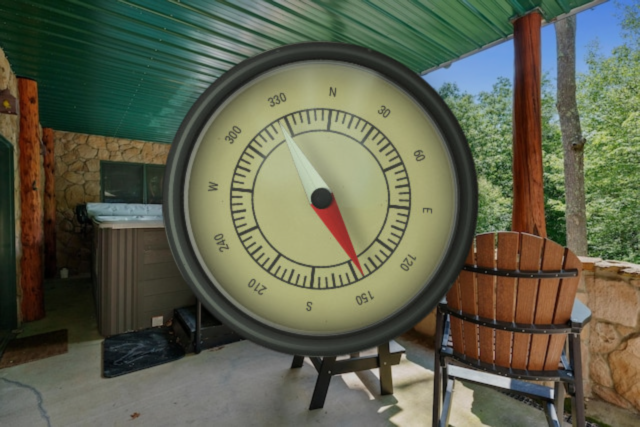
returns 145,°
